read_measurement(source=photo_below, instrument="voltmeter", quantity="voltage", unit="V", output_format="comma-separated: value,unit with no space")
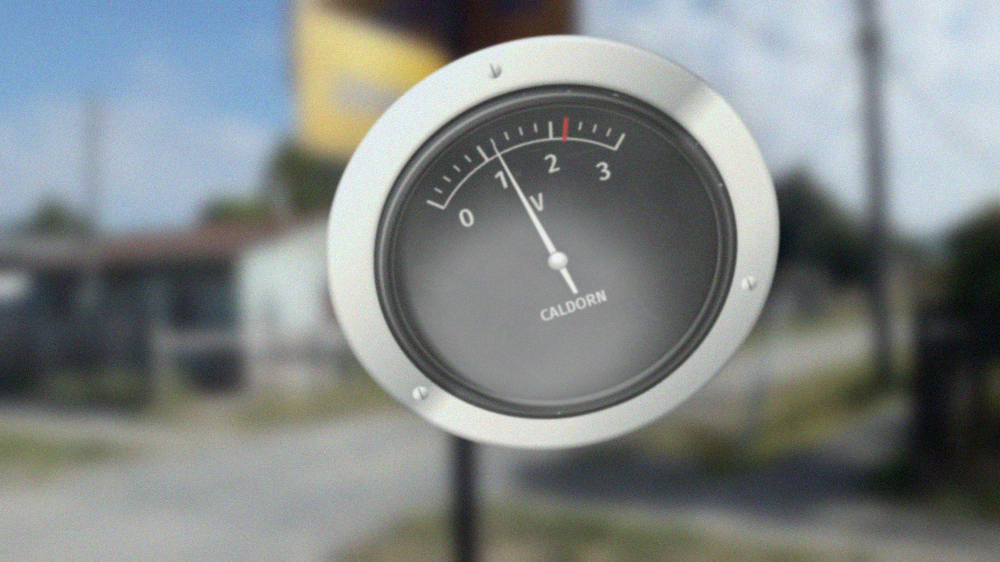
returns 1.2,V
